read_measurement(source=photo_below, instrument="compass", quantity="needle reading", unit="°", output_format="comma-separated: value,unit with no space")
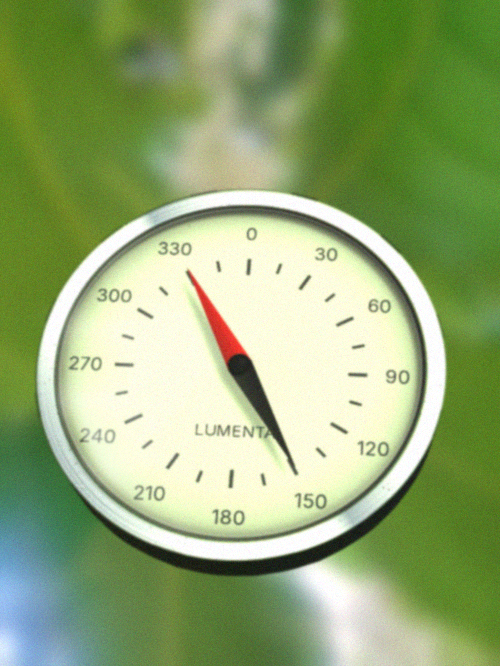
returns 330,°
